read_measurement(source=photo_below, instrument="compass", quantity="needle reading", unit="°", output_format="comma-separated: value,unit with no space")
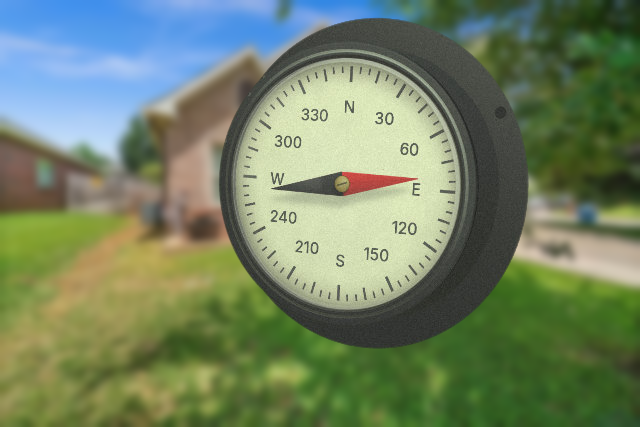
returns 82.5,°
